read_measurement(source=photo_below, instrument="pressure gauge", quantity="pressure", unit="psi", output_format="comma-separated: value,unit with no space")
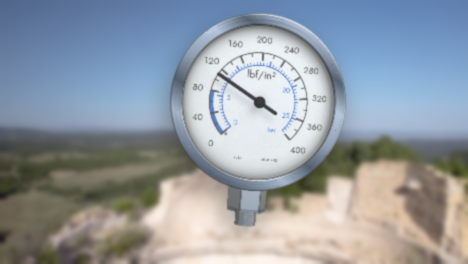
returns 110,psi
